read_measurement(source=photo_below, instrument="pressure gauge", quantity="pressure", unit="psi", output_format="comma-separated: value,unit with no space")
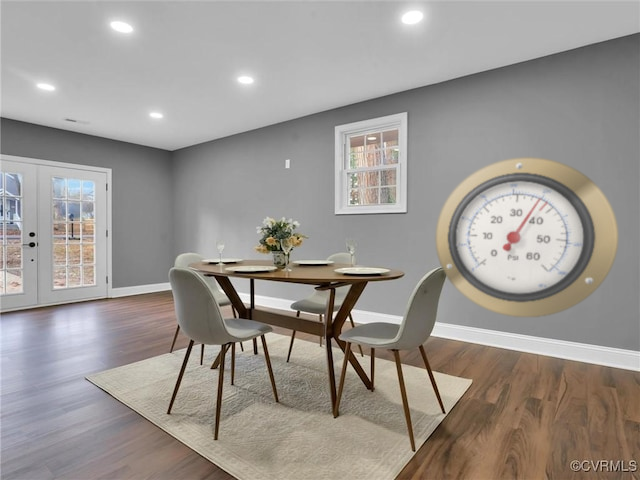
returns 36,psi
